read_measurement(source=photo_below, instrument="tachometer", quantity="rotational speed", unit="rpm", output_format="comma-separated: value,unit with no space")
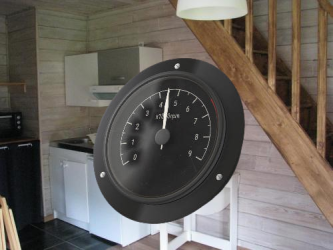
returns 4500,rpm
